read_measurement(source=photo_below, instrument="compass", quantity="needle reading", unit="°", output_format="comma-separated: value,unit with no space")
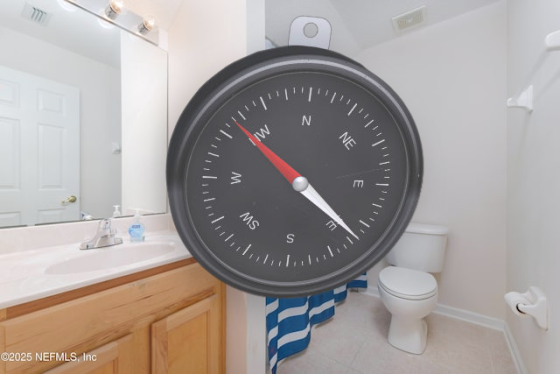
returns 310,°
